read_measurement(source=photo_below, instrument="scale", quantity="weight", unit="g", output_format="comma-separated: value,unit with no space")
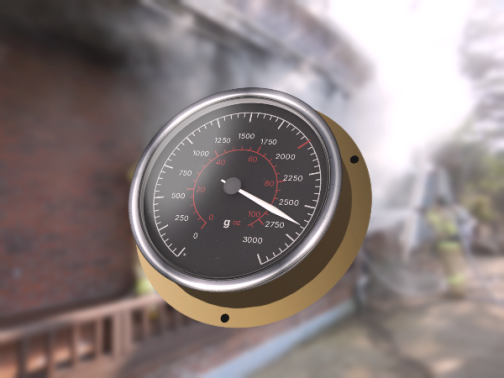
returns 2650,g
